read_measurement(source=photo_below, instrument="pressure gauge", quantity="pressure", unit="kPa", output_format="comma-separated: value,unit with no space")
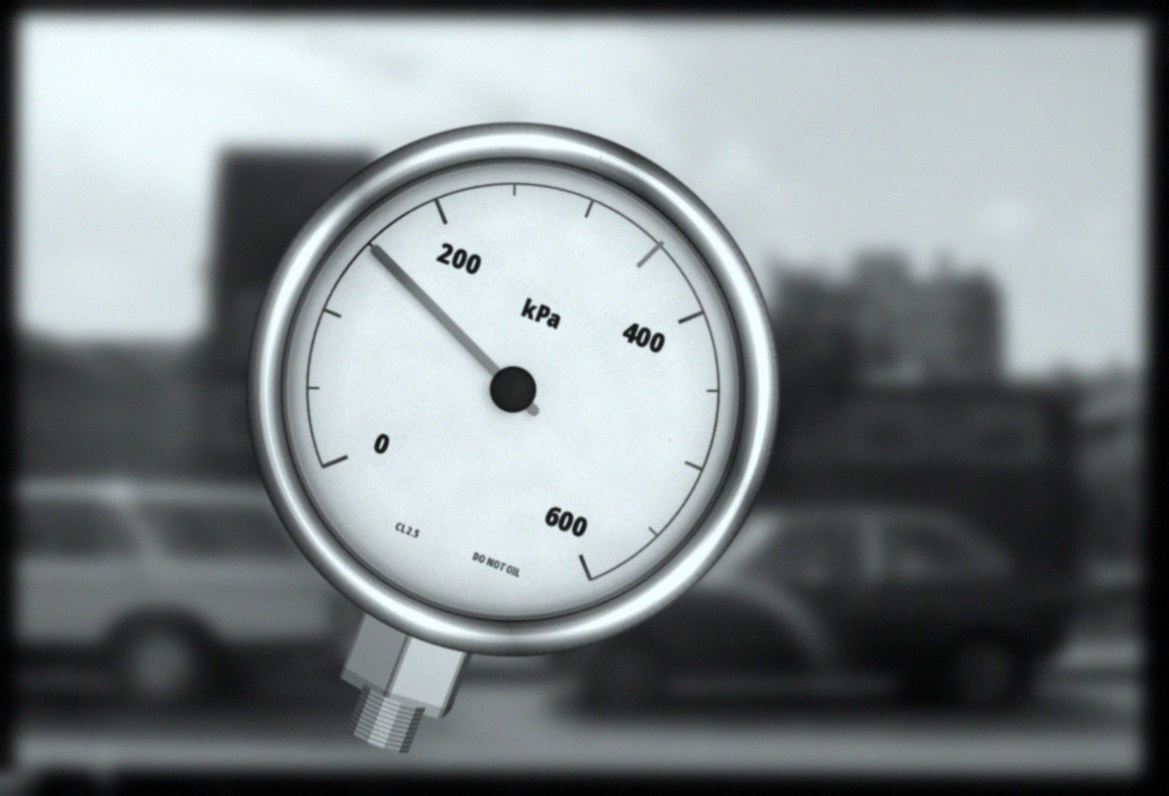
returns 150,kPa
